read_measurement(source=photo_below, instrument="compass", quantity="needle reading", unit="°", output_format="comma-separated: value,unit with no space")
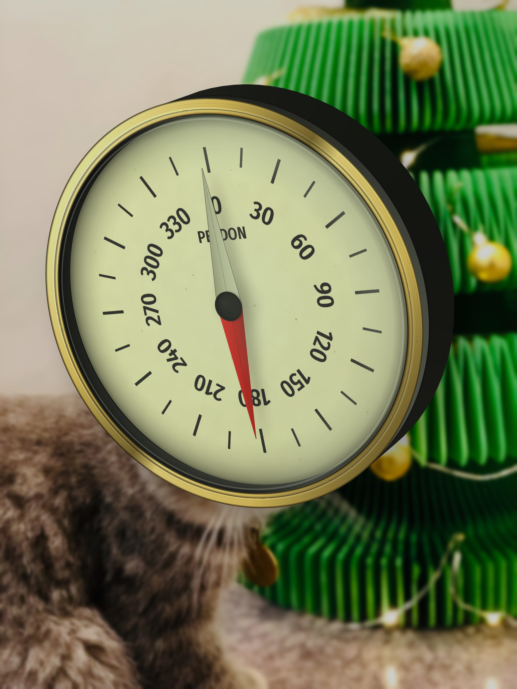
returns 180,°
